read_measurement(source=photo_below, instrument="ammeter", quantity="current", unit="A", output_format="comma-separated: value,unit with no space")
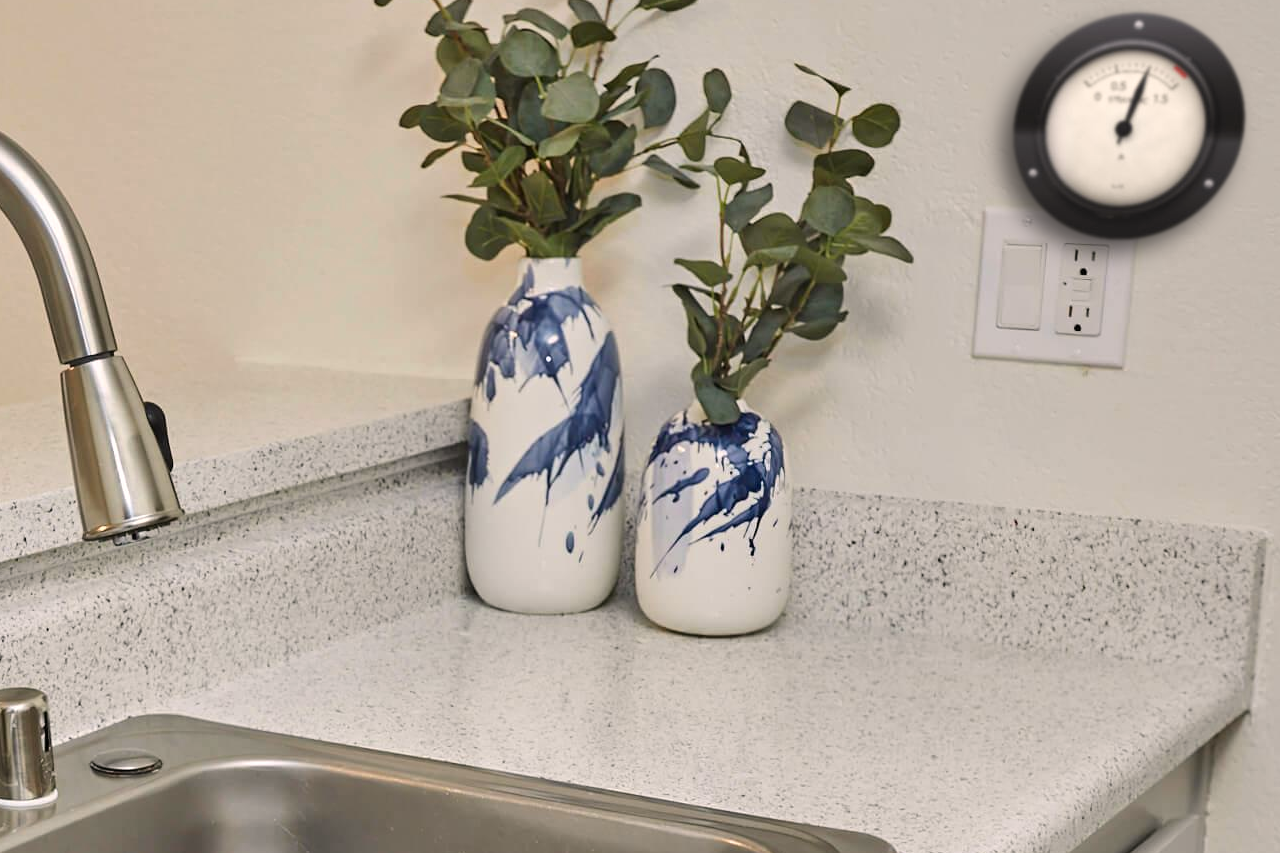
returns 1,A
